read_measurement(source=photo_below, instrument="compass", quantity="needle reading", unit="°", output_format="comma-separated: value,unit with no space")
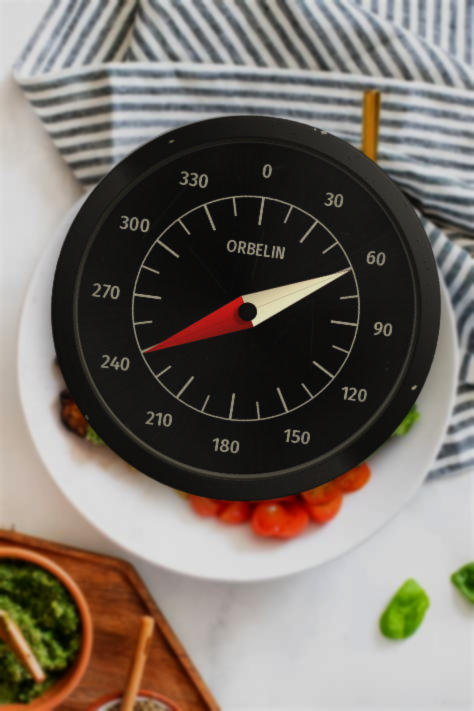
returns 240,°
